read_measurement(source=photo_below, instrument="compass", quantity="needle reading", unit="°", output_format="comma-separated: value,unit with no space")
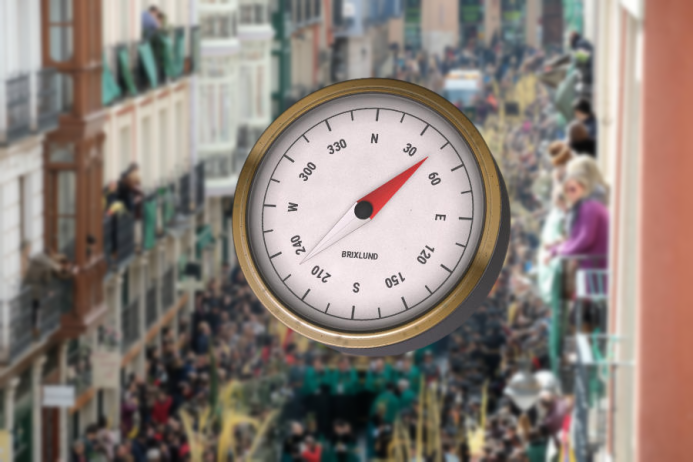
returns 45,°
